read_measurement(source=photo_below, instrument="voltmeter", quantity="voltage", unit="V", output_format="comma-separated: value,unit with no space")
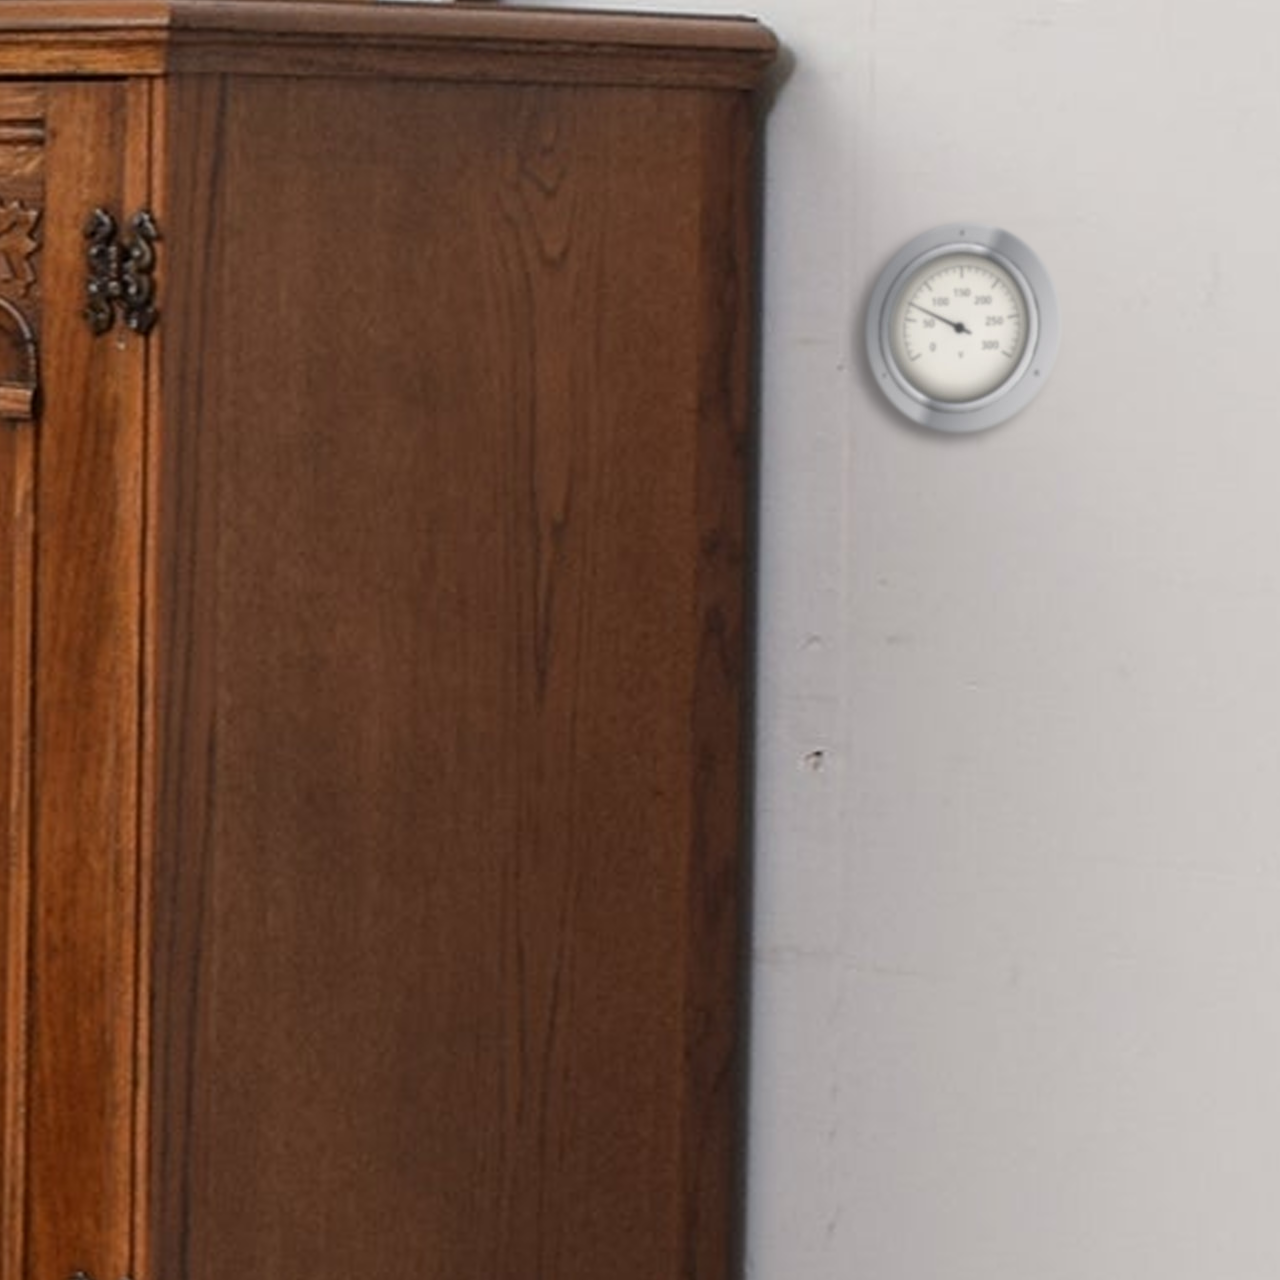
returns 70,V
